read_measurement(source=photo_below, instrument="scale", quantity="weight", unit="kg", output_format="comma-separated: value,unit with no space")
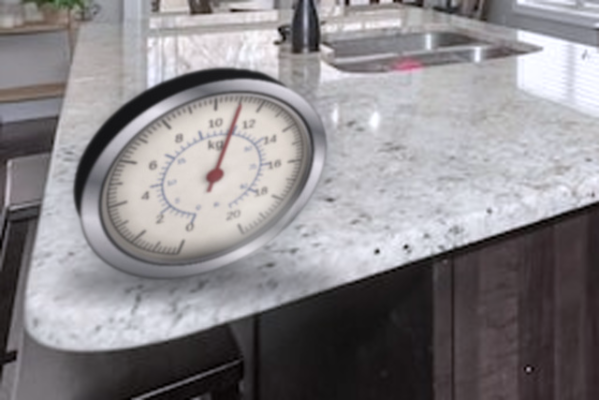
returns 11,kg
